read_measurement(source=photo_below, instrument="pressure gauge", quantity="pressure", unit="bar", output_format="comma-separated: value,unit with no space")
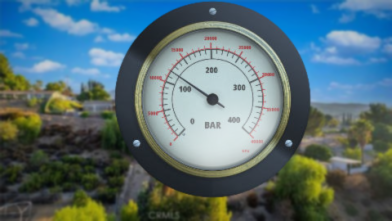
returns 120,bar
